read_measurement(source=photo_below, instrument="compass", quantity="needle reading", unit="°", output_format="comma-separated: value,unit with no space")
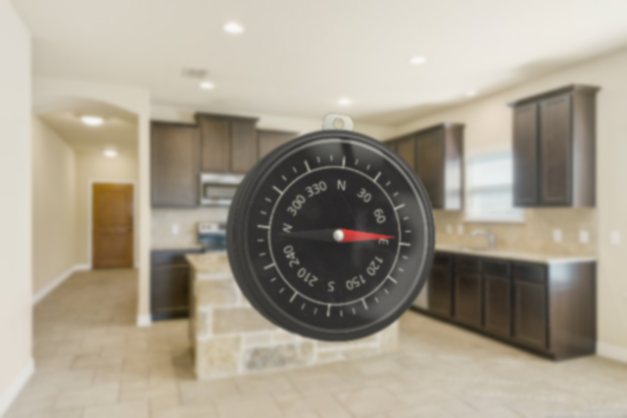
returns 85,°
